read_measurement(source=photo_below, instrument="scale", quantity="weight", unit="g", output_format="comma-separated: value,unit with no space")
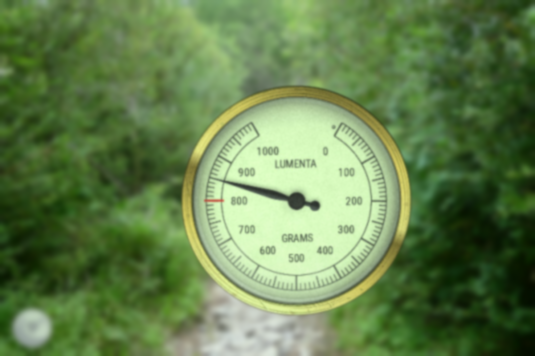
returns 850,g
